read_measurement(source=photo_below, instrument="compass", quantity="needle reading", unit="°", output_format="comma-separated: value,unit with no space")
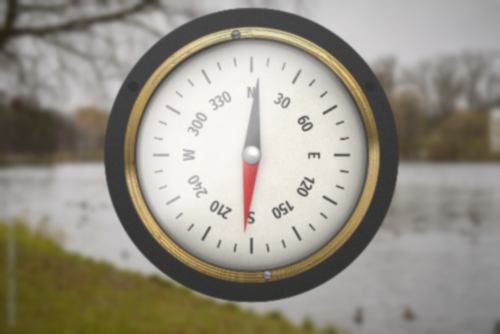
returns 185,°
